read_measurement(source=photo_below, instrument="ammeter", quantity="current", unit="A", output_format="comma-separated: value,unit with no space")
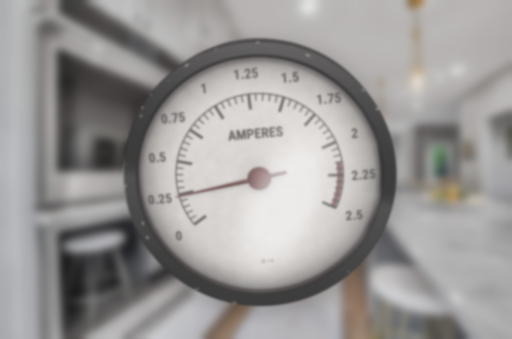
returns 0.25,A
